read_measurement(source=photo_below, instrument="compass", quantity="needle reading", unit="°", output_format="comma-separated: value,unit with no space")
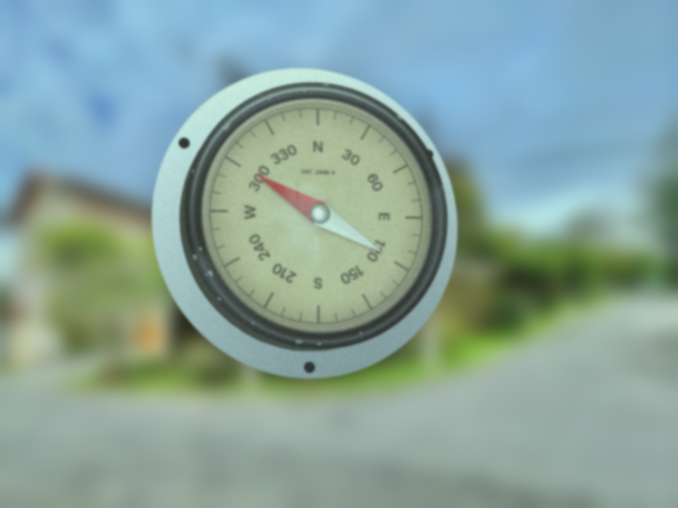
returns 300,°
